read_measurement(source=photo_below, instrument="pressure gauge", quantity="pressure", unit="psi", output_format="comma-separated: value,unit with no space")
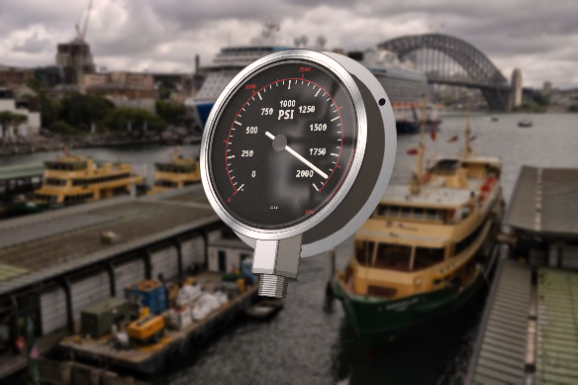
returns 1900,psi
